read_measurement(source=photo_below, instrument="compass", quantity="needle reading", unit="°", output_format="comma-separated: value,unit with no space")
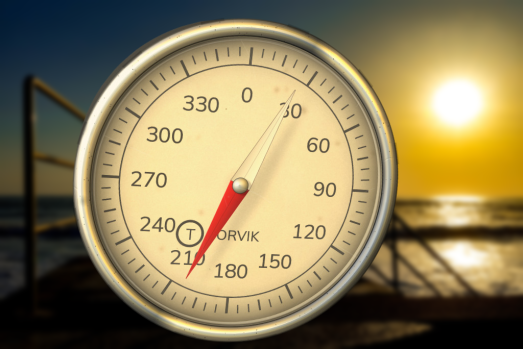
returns 205,°
